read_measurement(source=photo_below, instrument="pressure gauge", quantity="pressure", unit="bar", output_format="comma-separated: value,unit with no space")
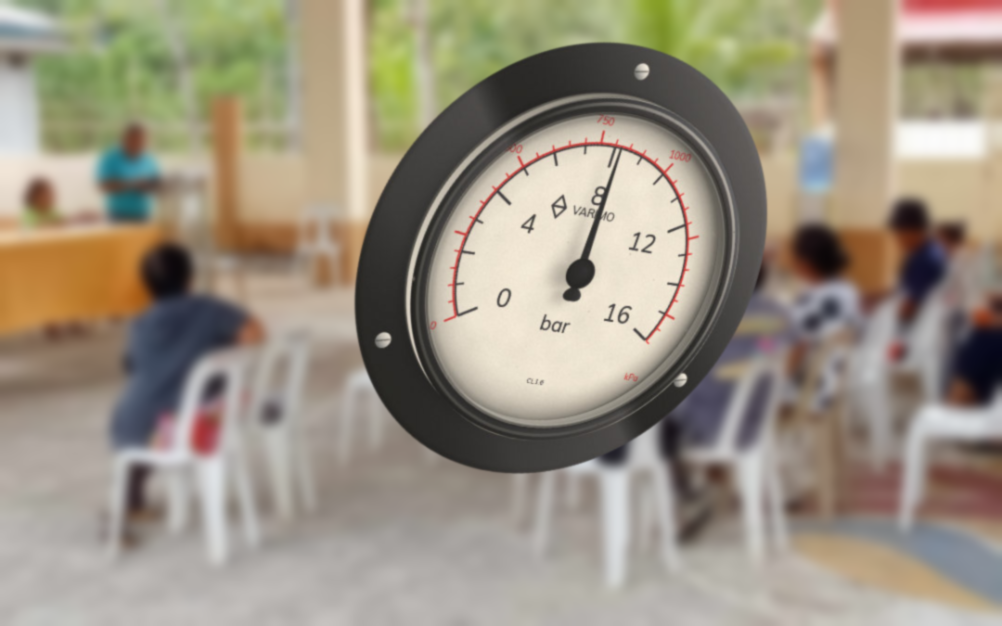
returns 8,bar
